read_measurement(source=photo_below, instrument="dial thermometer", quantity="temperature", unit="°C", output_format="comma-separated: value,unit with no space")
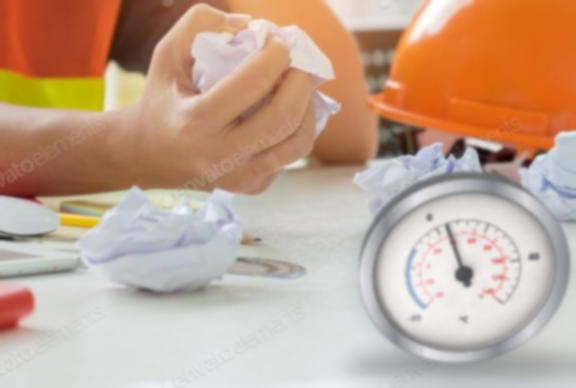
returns 4,°C
